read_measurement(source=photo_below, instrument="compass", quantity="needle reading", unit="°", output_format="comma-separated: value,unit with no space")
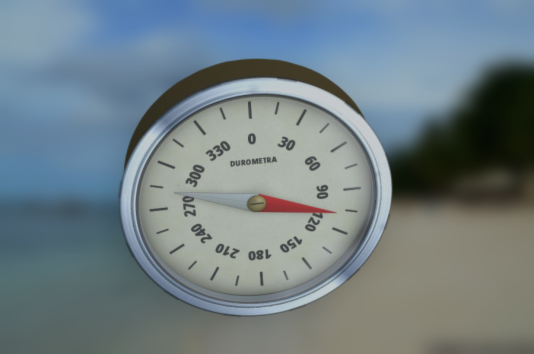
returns 105,°
